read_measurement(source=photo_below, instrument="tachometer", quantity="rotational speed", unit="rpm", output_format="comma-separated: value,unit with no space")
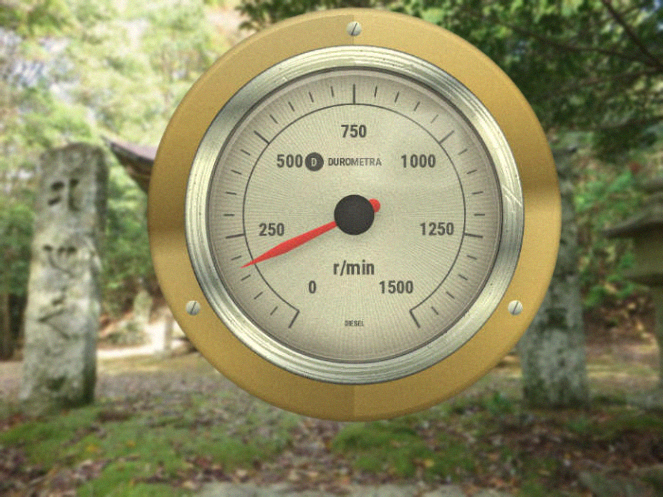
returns 175,rpm
